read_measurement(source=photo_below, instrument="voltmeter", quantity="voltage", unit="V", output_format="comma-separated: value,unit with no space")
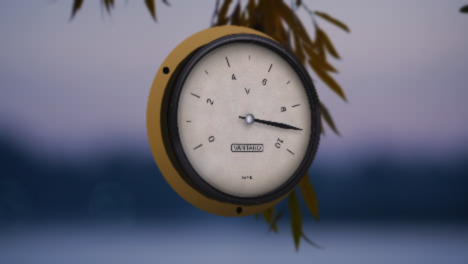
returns 9,V
